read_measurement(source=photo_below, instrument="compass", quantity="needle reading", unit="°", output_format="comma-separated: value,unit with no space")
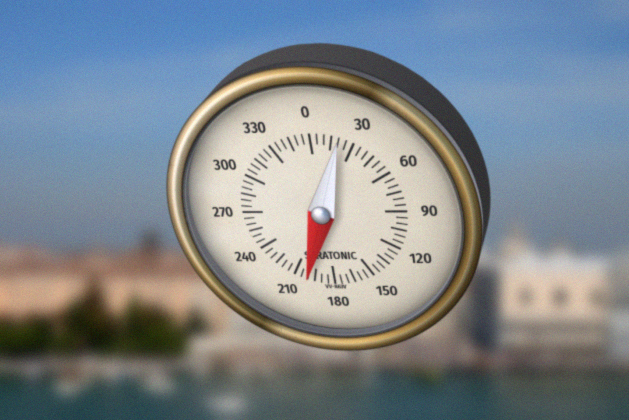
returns 200,°
